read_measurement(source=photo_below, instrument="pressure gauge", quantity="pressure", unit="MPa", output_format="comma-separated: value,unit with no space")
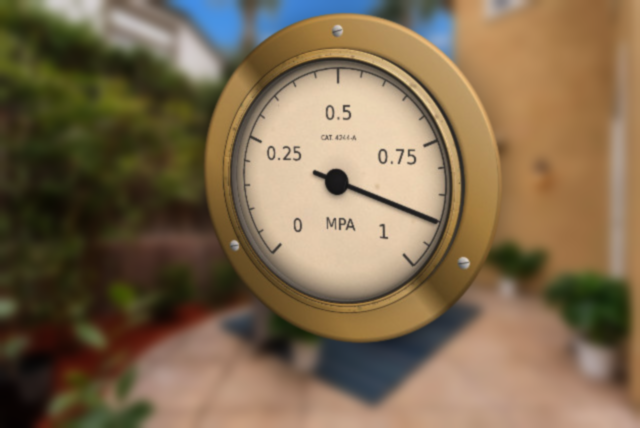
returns 0.9,MPa
